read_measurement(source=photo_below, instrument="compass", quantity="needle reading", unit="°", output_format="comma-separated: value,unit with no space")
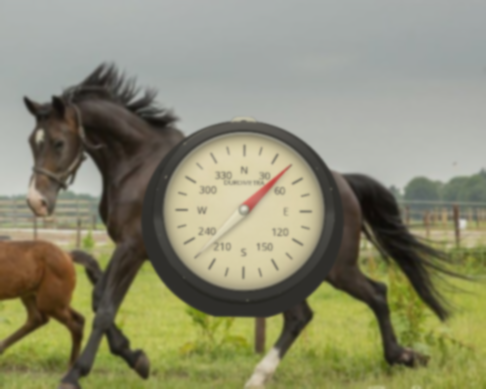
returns 45,°
